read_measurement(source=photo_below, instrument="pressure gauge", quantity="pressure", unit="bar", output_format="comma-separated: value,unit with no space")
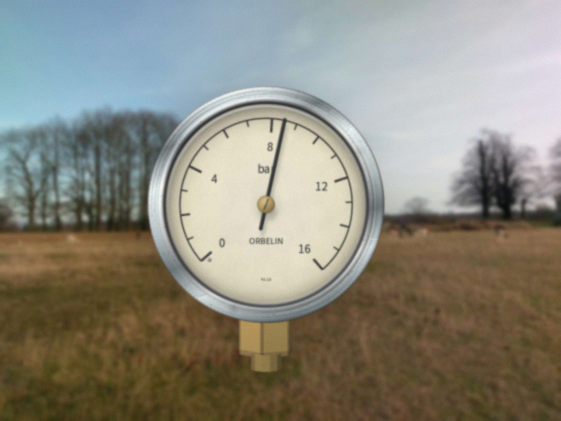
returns 8.5,bar
